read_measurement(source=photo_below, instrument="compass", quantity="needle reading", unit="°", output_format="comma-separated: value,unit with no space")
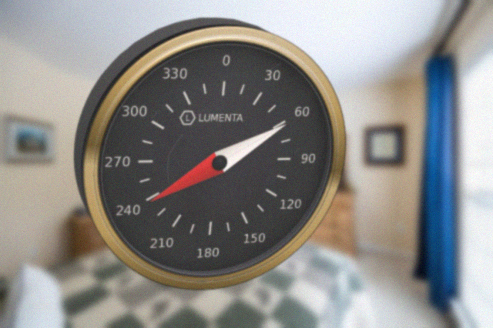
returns 240,°
